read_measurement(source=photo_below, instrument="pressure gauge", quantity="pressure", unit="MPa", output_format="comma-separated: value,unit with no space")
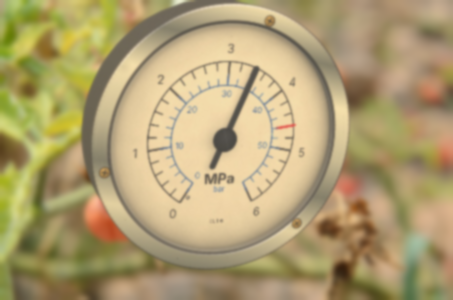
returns 3.4,MPa
